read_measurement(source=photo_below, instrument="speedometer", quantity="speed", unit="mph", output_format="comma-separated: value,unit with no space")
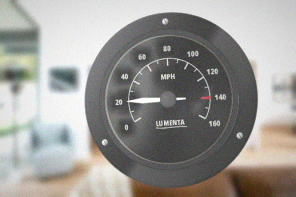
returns 20,mph
